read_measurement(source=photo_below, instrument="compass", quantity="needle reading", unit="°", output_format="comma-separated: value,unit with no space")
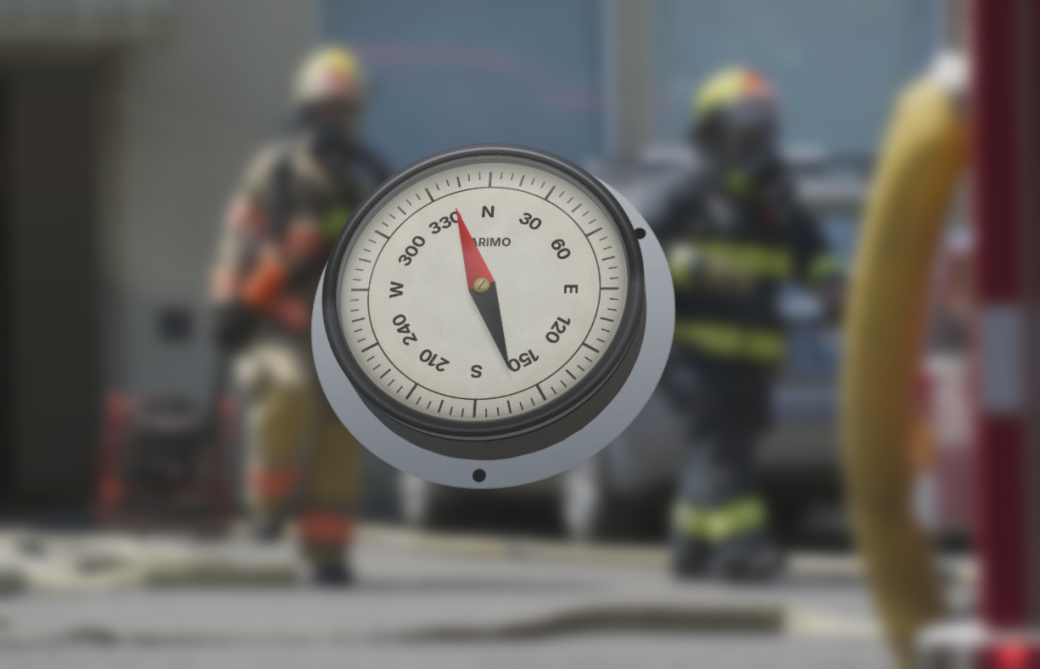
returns 340,°
